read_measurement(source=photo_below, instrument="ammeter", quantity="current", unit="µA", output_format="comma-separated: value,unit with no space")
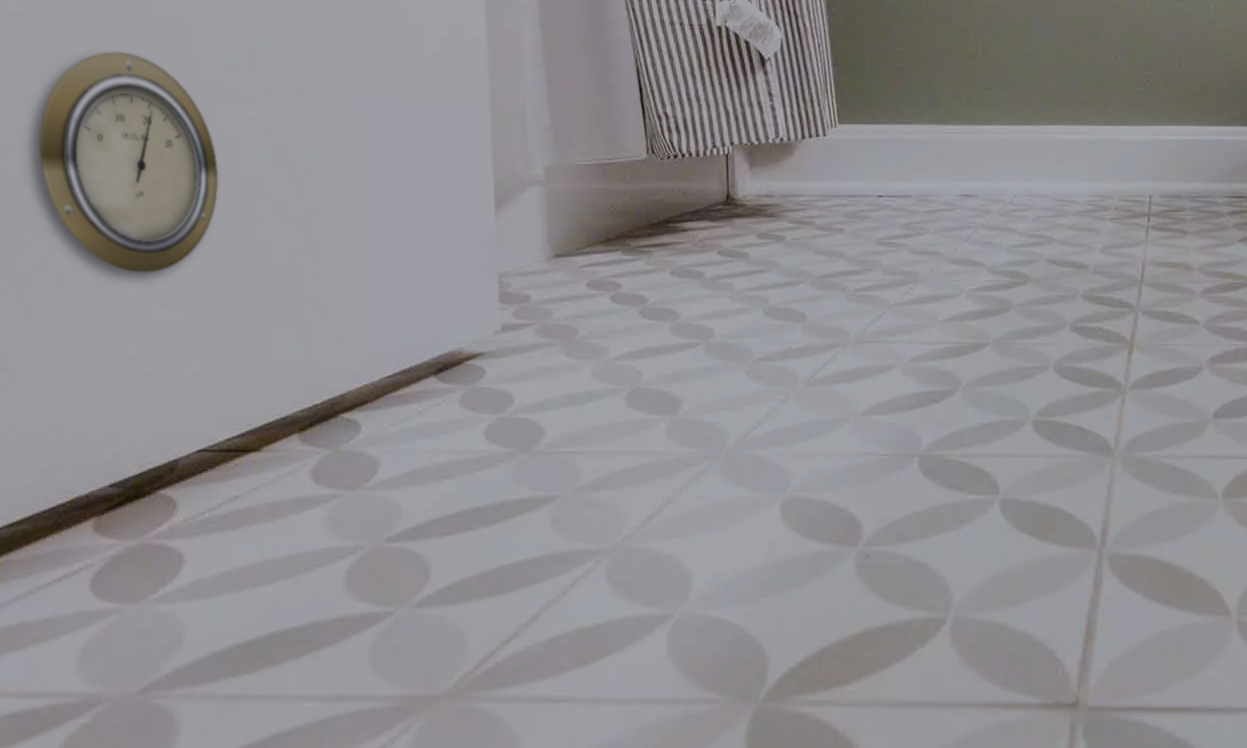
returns 20,µA
